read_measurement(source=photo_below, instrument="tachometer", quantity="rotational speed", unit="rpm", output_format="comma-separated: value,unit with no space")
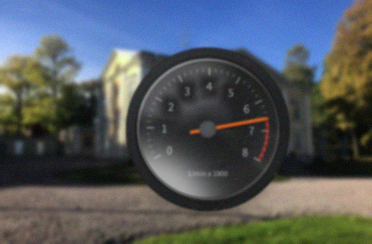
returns 6600,rpm
